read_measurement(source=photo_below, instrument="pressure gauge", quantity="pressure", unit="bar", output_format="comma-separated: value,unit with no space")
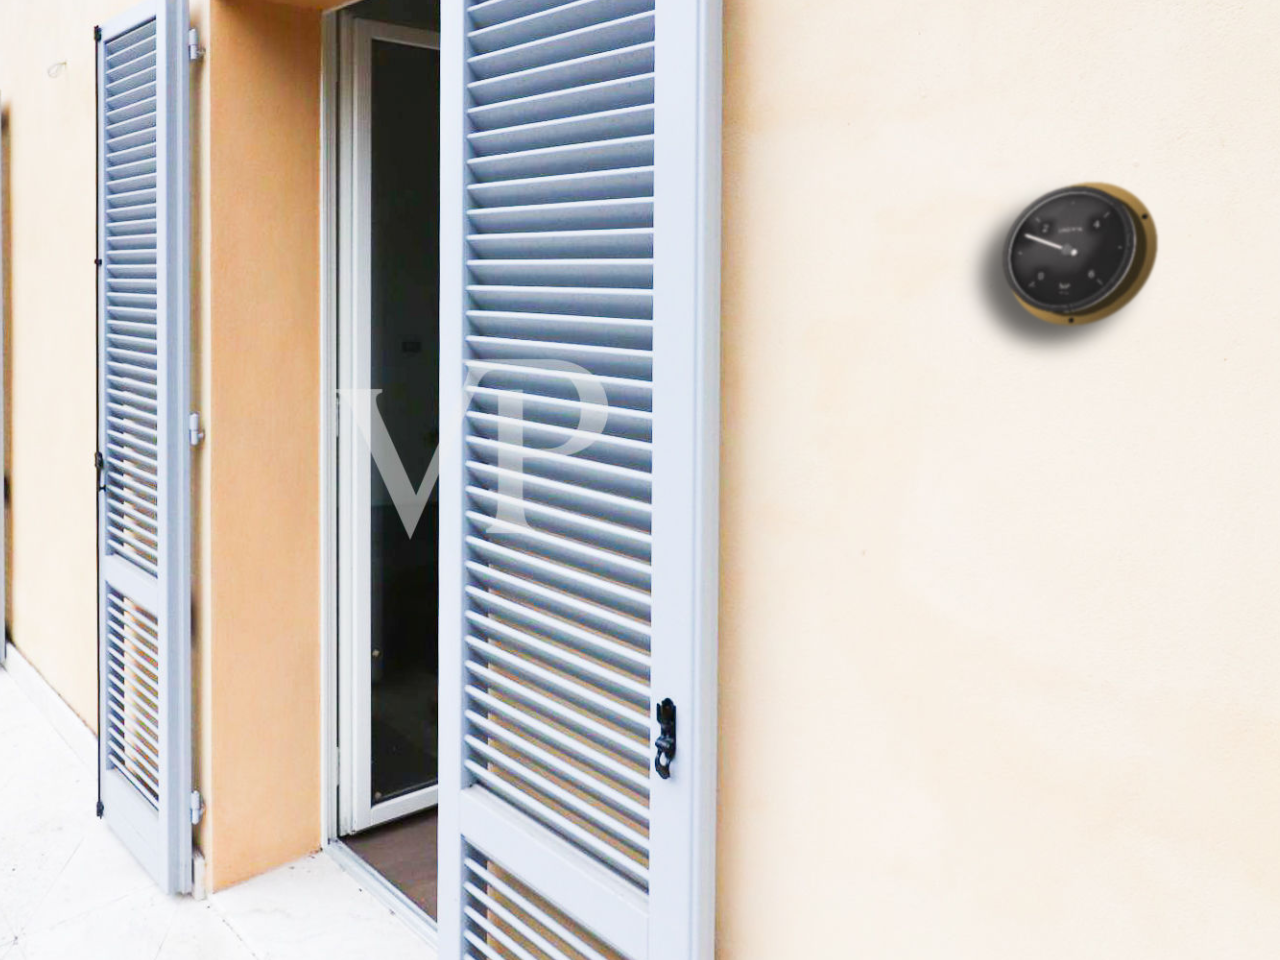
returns 1.5,bar
